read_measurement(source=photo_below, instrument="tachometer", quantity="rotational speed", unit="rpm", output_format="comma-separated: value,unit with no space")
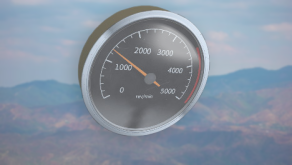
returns 1300,rpm
